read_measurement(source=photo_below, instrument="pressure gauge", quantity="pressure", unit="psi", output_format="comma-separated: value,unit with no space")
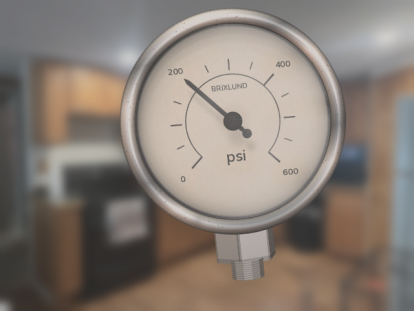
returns 200,psi
